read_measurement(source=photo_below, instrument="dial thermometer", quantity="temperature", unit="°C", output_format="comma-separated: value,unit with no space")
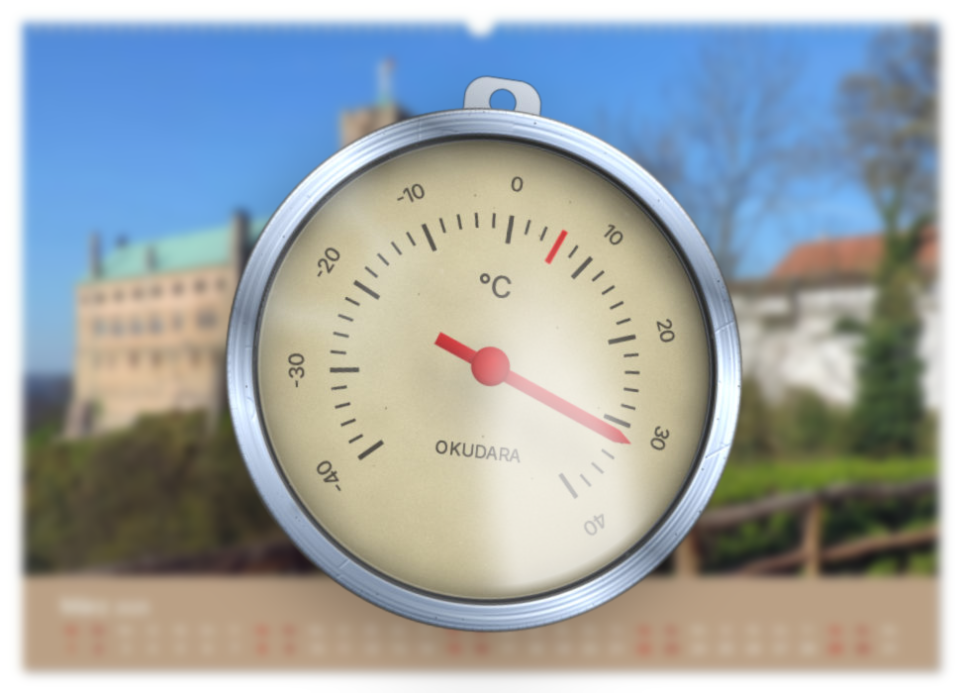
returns 32,°C
